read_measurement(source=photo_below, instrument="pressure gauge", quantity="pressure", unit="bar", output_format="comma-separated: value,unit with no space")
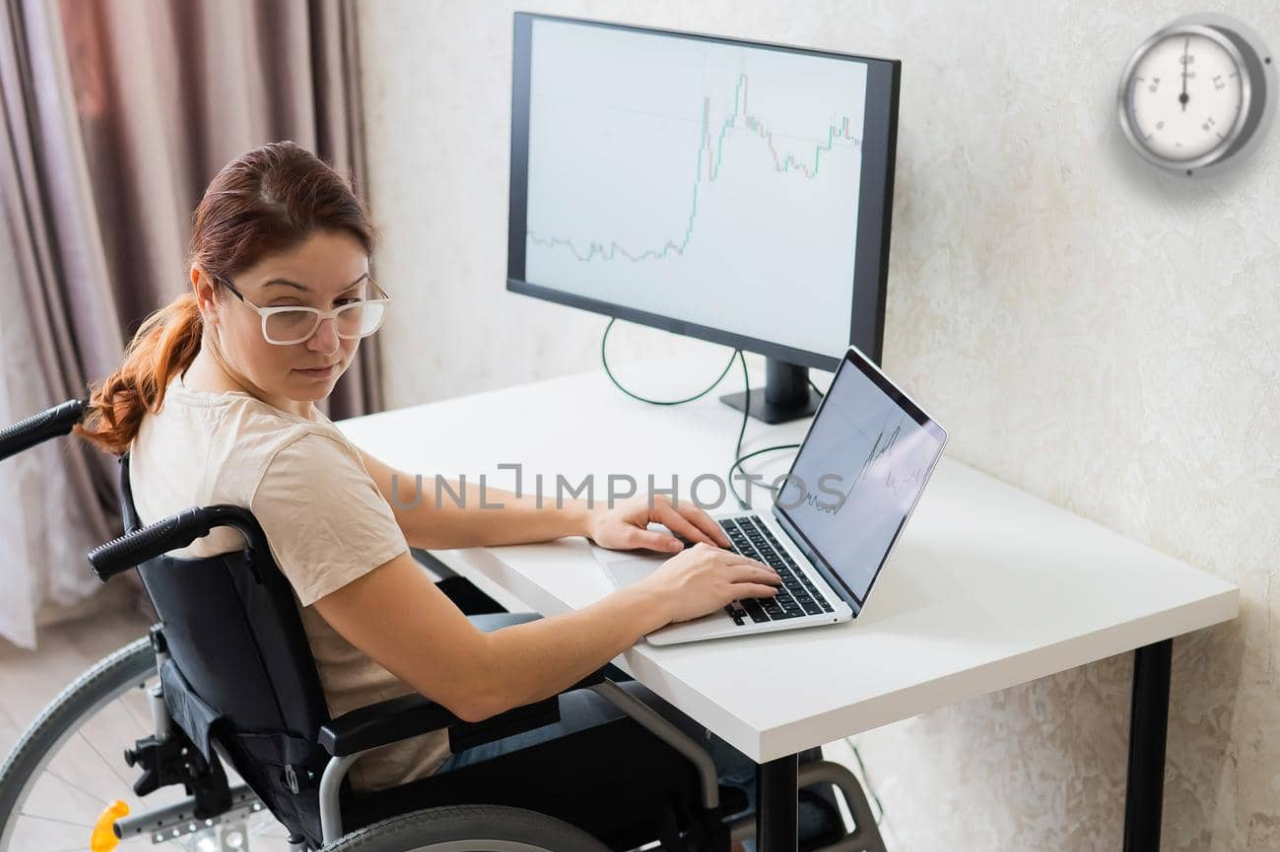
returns 0.8,bar
